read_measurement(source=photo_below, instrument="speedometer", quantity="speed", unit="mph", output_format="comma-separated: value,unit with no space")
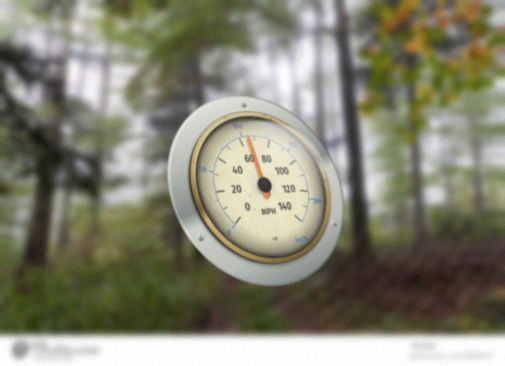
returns 65,mph
